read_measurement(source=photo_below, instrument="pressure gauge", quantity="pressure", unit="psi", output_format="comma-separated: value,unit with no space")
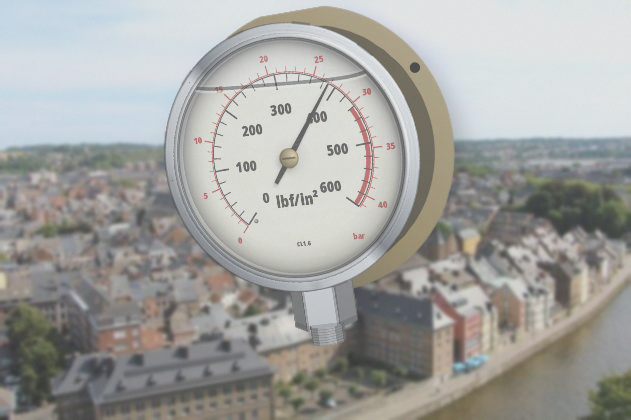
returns 390,psi
